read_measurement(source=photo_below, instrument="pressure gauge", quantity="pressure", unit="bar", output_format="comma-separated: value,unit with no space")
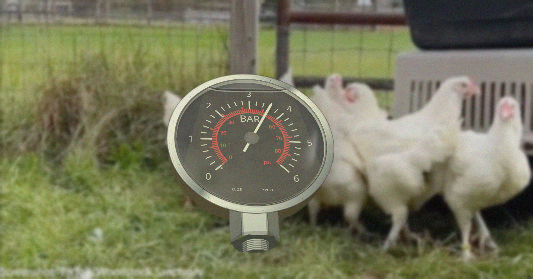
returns 3.6,bar
